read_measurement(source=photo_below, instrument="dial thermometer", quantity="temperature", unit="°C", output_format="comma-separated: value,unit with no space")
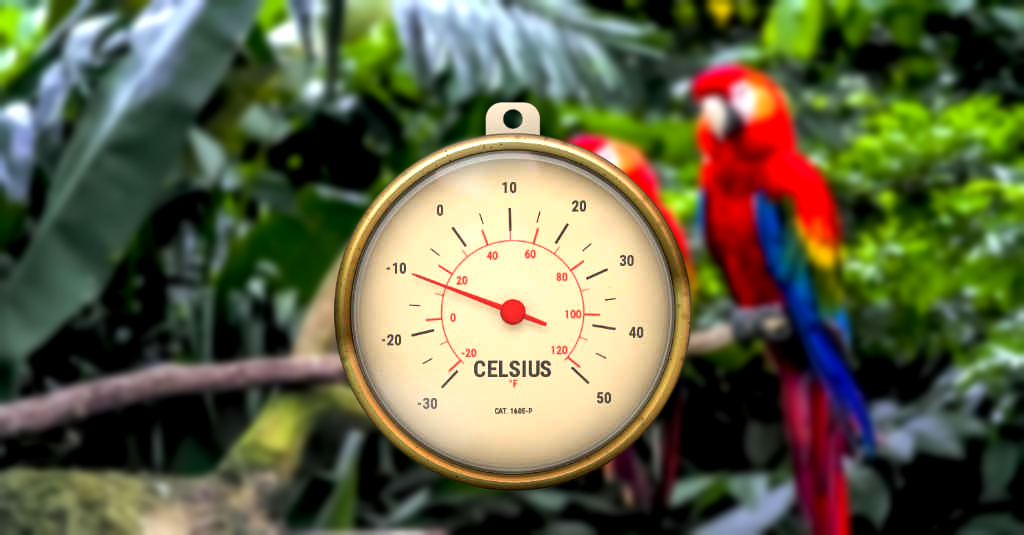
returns -10,°C
